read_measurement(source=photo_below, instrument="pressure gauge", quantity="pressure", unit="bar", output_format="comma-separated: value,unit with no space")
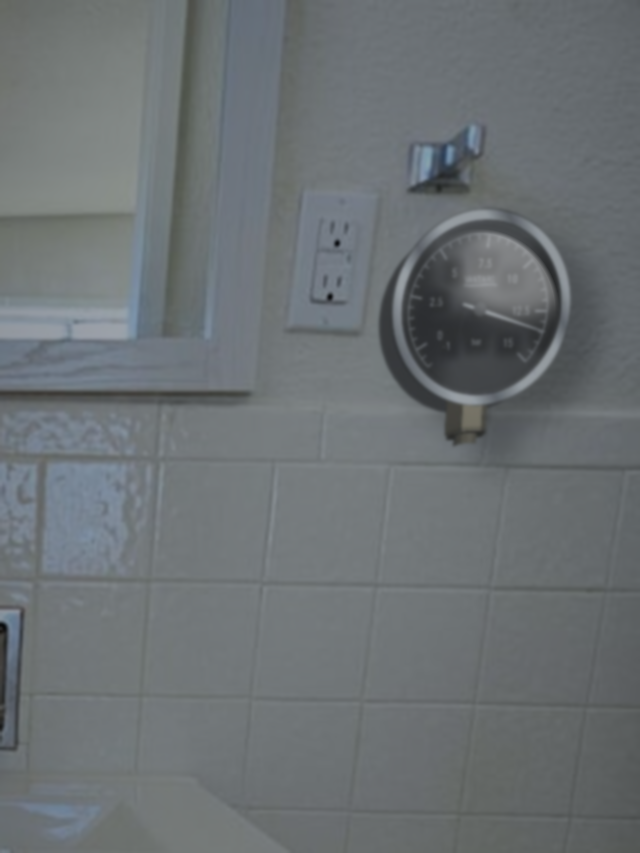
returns 13.5,bar
